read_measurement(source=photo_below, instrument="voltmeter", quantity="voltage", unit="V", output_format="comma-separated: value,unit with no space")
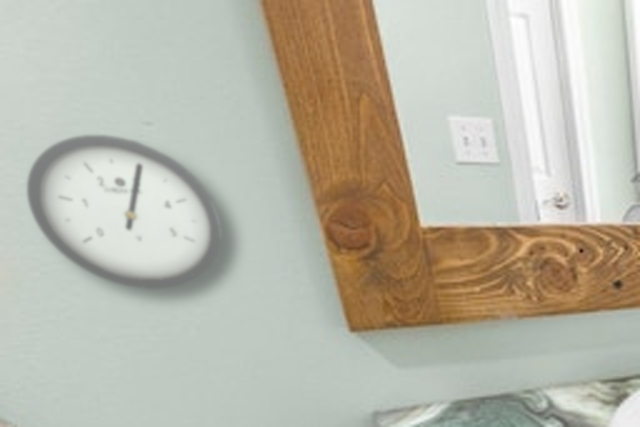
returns 3,V
